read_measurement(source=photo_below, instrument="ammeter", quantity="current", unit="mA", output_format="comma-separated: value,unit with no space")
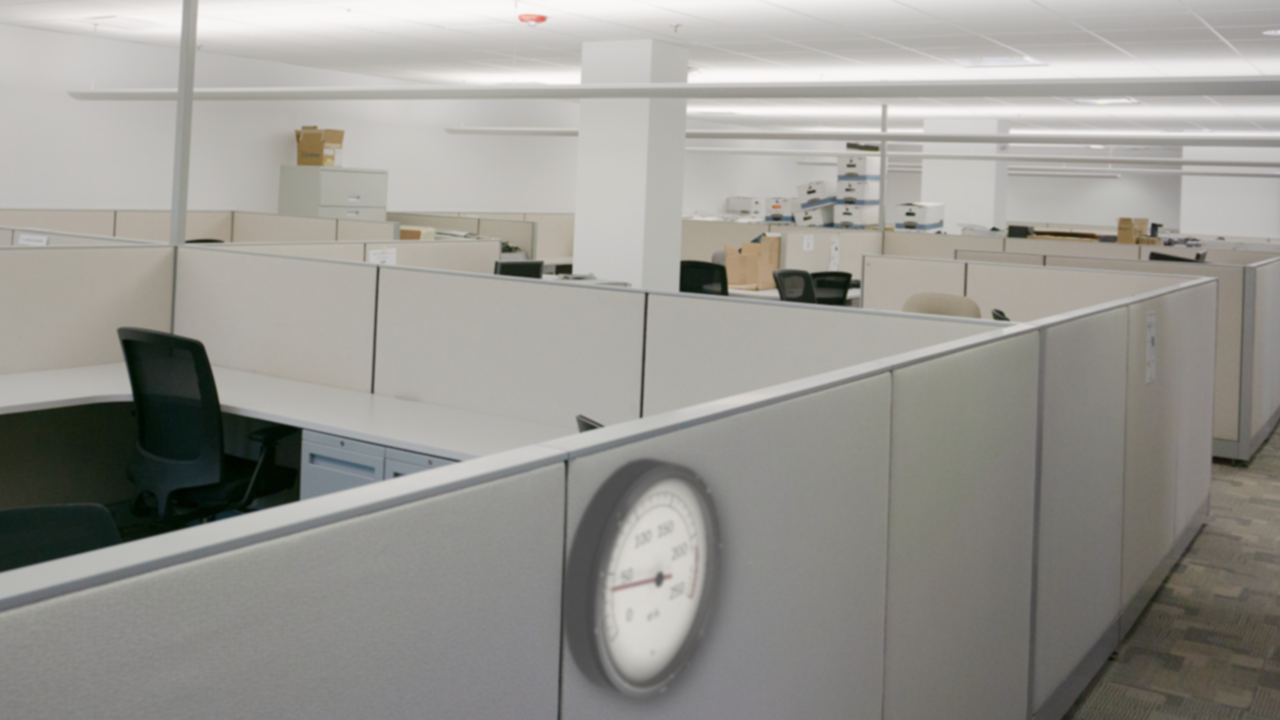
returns 40,mA
